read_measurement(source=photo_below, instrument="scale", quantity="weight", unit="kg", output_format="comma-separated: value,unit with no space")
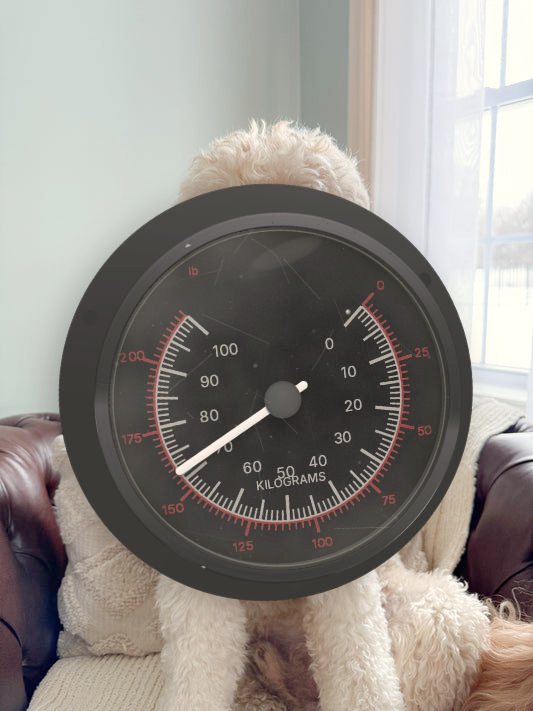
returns 72,kg
